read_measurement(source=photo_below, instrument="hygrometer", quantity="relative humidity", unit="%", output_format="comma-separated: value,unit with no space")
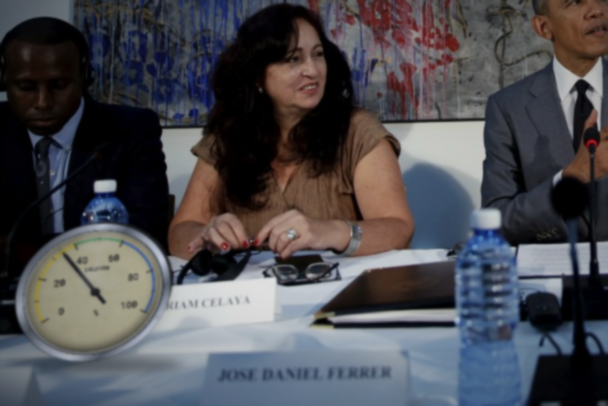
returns 35,%
